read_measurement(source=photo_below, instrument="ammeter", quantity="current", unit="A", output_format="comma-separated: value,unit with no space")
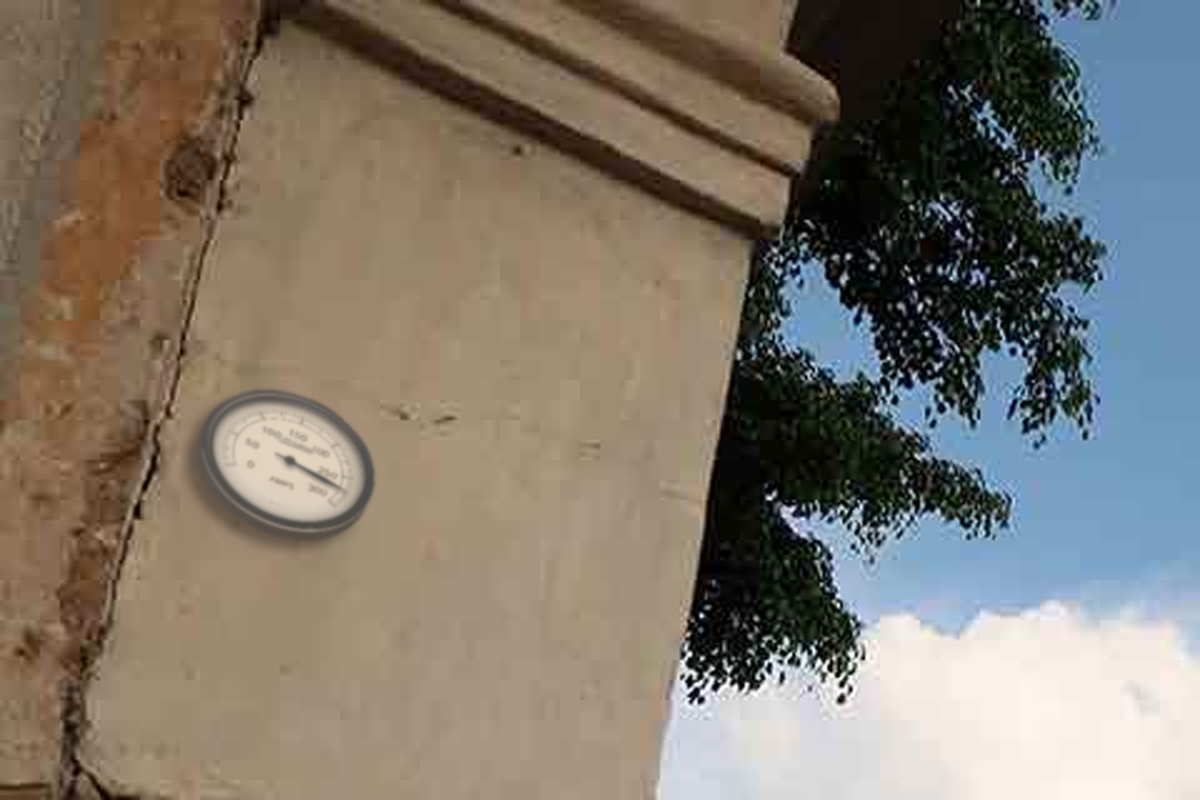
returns 275,A
